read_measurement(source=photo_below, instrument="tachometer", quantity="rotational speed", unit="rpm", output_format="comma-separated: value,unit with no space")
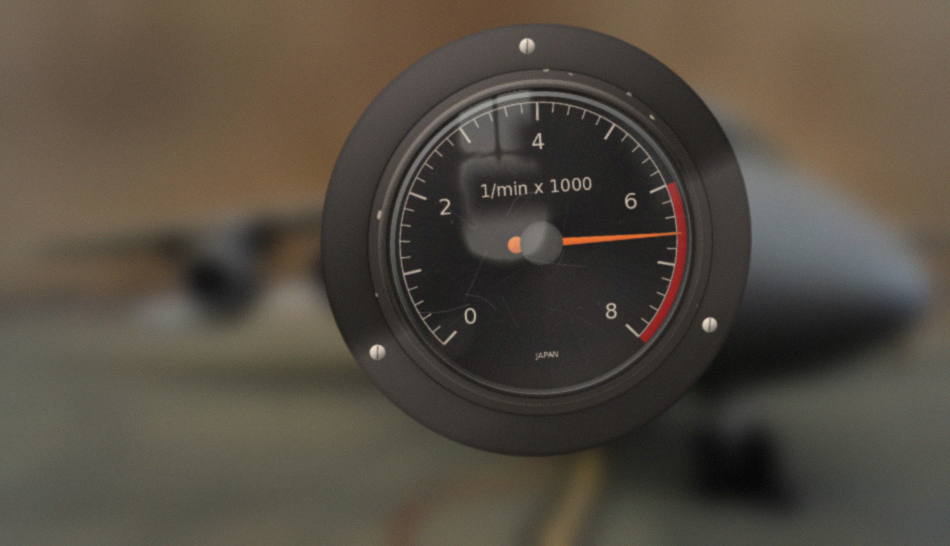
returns 6600,rpm
